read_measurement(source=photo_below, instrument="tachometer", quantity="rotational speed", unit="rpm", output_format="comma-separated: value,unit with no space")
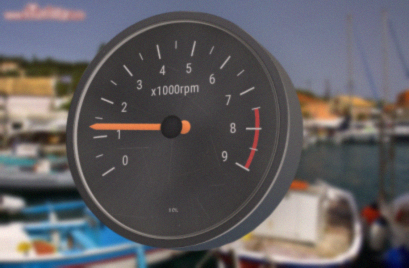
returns 1250,rpm
